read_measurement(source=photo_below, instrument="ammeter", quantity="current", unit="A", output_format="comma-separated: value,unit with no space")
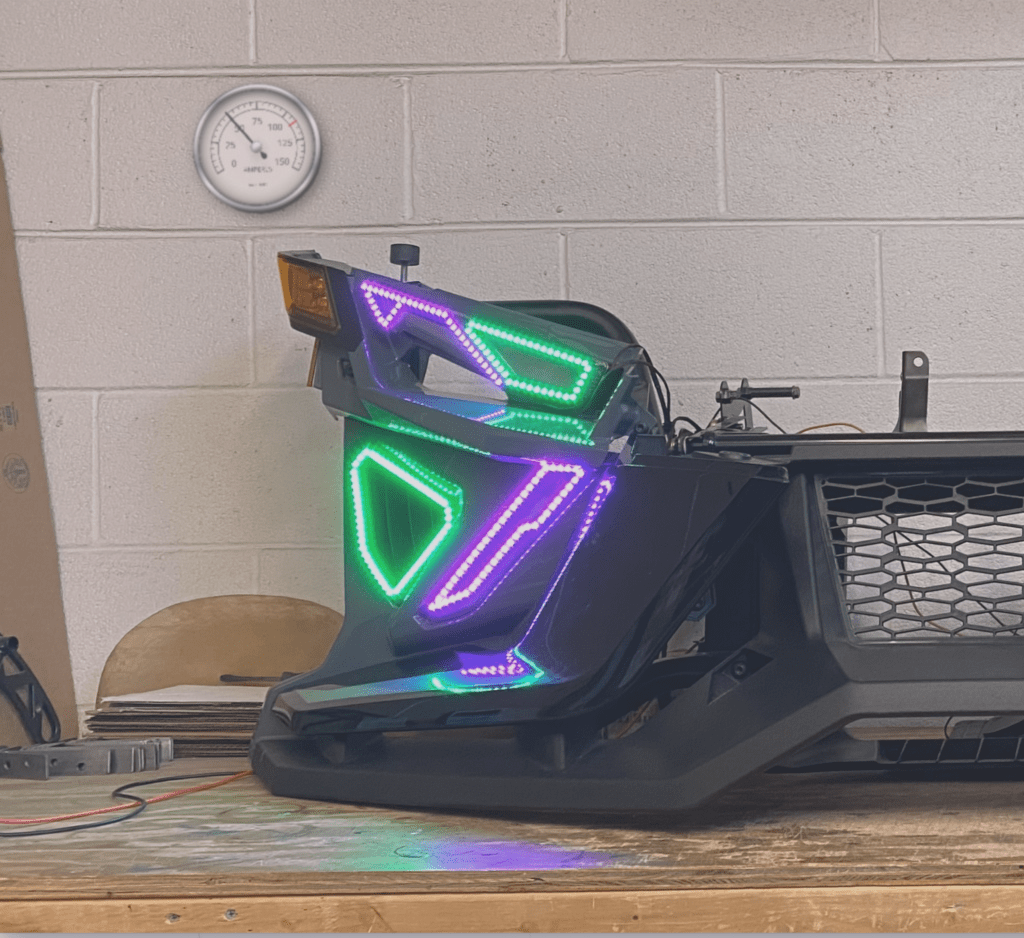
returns 50,A
